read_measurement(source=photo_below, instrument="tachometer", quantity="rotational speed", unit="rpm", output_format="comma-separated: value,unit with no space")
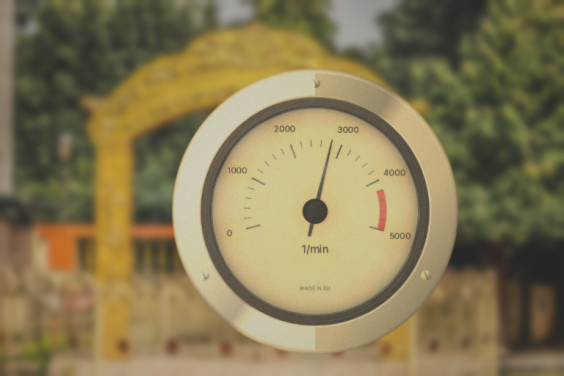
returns 2800,rpm
